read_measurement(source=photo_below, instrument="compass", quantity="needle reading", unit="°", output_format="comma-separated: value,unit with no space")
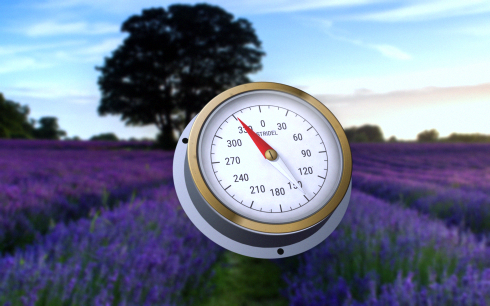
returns 330,°
